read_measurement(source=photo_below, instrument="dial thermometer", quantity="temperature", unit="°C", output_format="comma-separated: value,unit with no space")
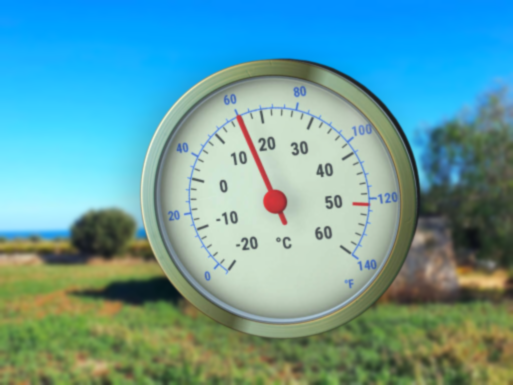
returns 16,°C
